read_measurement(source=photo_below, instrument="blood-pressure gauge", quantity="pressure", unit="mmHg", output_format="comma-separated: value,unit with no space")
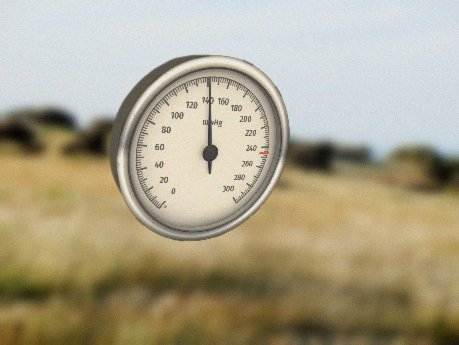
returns 140,mmHg
